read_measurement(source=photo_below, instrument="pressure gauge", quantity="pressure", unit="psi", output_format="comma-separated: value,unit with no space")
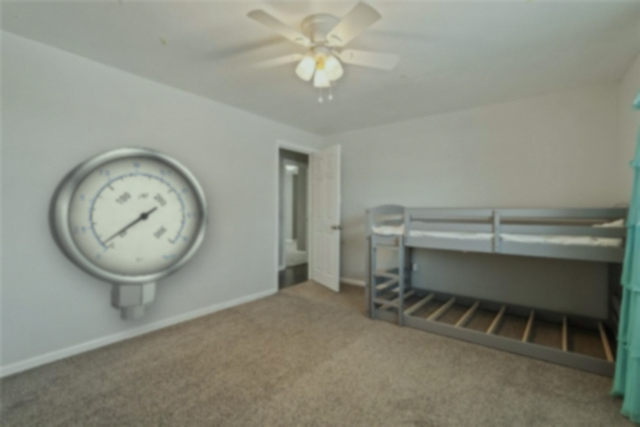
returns 10,psi
